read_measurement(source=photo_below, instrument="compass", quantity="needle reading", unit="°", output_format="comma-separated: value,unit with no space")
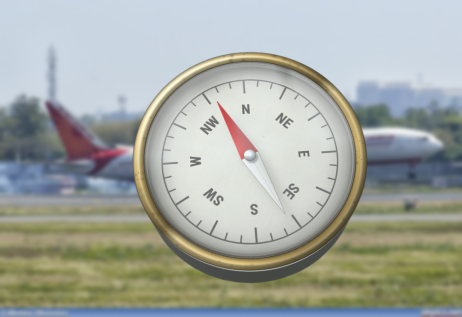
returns 335,°
